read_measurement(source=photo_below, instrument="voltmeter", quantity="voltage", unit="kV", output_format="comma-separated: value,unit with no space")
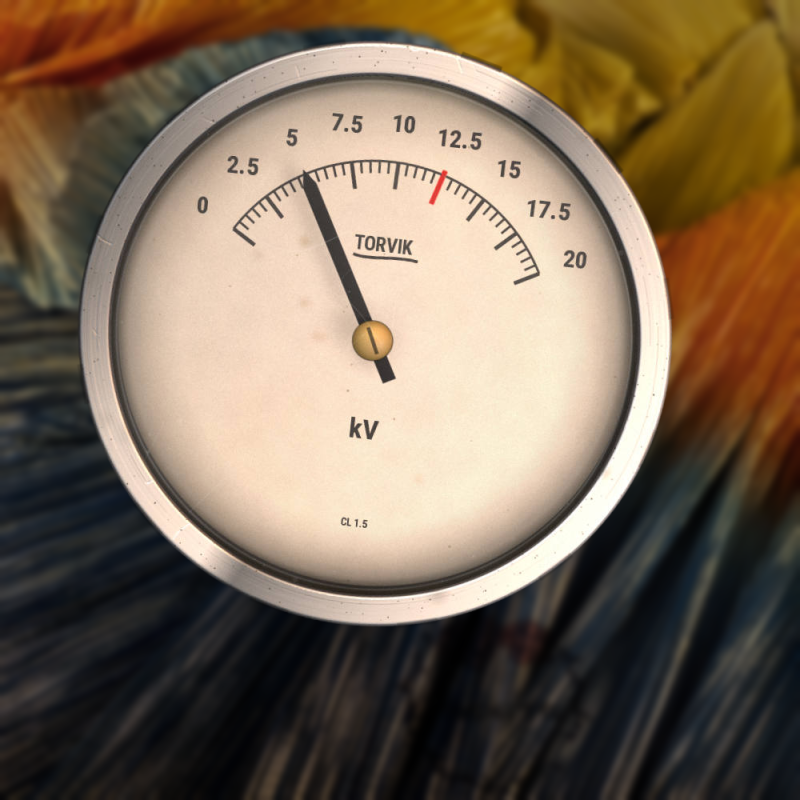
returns 5,kV
